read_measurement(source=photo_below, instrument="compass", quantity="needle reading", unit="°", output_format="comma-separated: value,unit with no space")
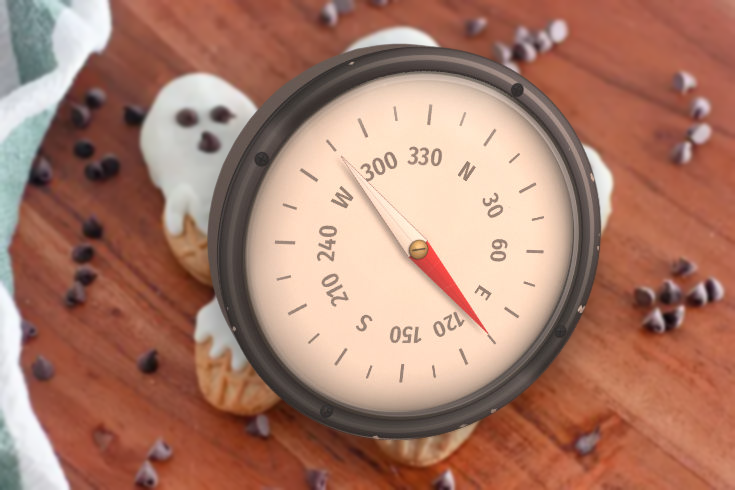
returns 105,°
